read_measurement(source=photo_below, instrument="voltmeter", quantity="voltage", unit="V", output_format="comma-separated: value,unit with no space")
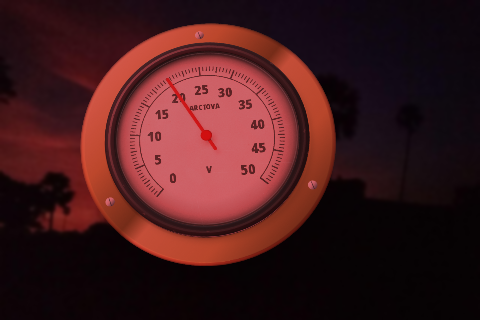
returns 20,V
